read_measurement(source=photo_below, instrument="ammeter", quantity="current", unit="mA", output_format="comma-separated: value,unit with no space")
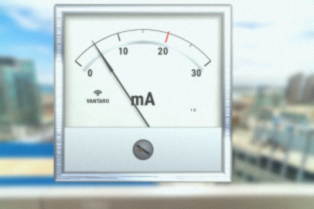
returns 5,mA
